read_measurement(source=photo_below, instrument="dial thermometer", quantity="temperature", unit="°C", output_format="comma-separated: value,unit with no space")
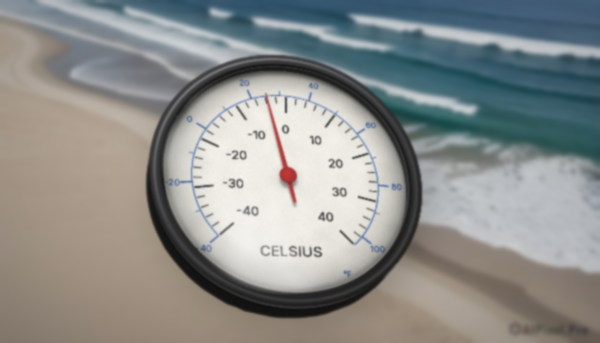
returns -4,°C
